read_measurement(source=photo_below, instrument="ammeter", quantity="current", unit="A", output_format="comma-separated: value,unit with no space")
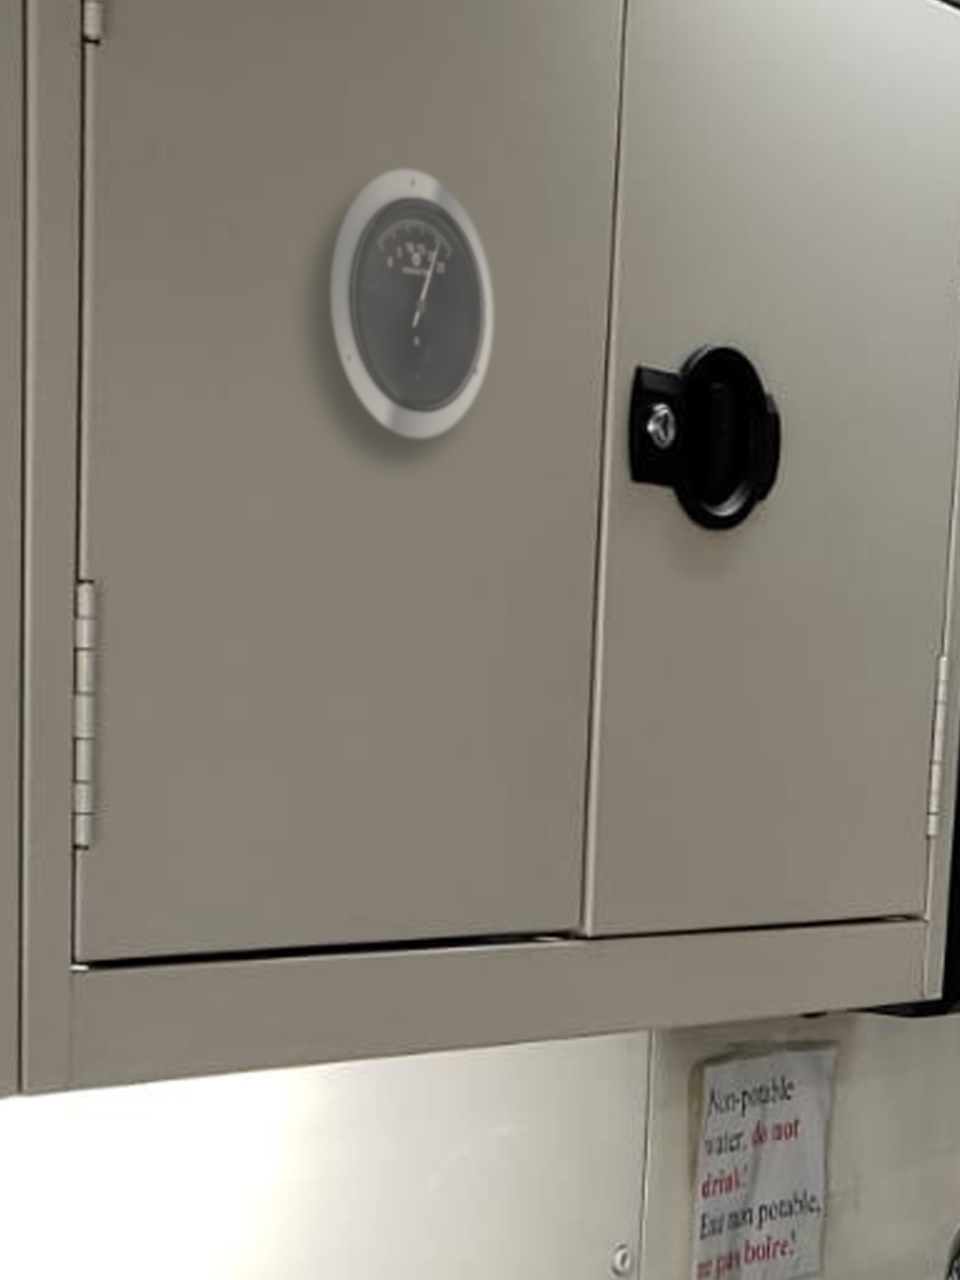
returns 20,A
